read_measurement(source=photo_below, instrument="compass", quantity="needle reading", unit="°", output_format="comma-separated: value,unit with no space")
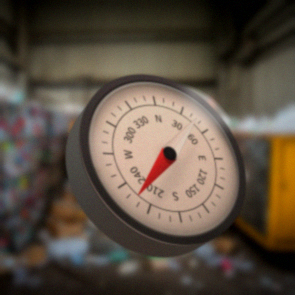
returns 225,°
